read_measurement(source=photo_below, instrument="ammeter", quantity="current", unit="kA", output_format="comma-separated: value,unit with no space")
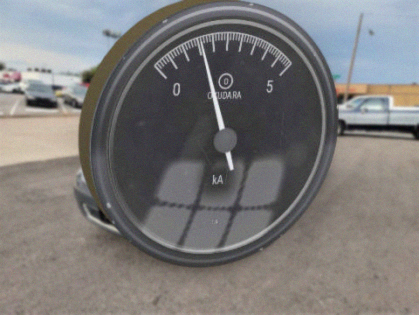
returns 1.5,kA
